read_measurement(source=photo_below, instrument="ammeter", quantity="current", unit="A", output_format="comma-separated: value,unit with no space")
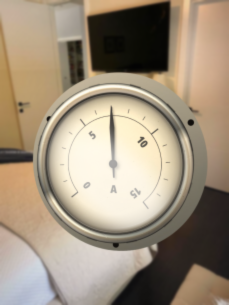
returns 7,A
